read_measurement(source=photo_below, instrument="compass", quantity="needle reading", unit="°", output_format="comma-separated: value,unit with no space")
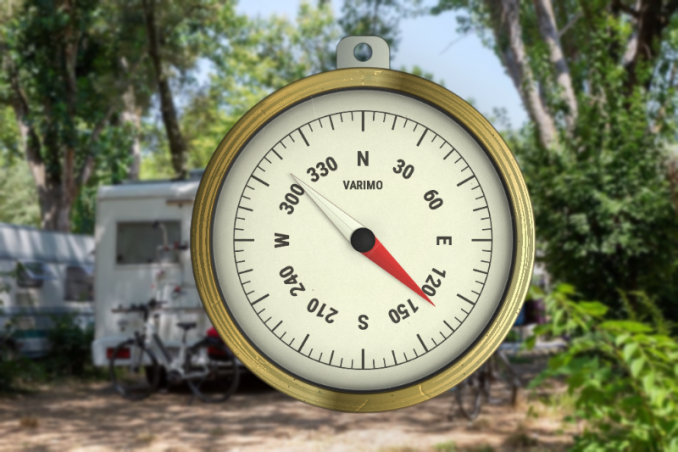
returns 132.5,°
